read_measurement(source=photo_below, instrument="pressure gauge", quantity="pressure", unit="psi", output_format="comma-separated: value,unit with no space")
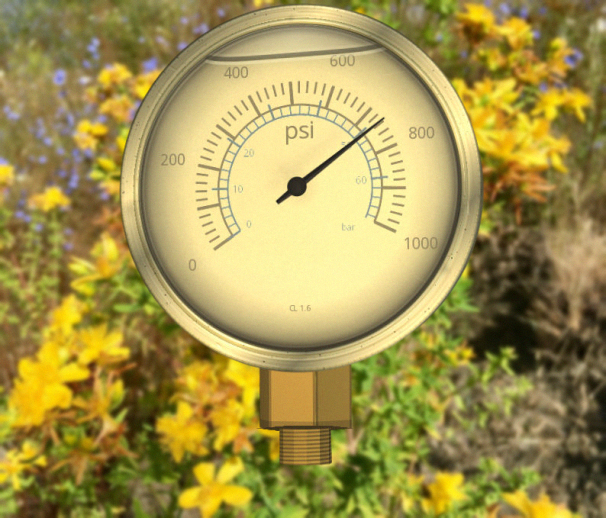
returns 740,psi
